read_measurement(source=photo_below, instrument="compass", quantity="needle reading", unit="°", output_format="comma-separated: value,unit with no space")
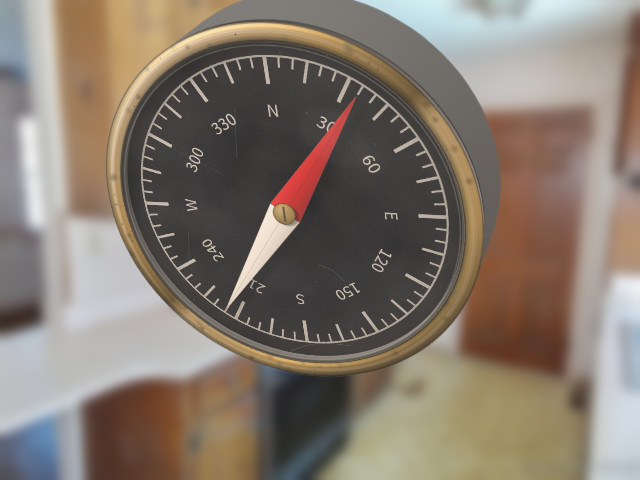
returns 35,°
